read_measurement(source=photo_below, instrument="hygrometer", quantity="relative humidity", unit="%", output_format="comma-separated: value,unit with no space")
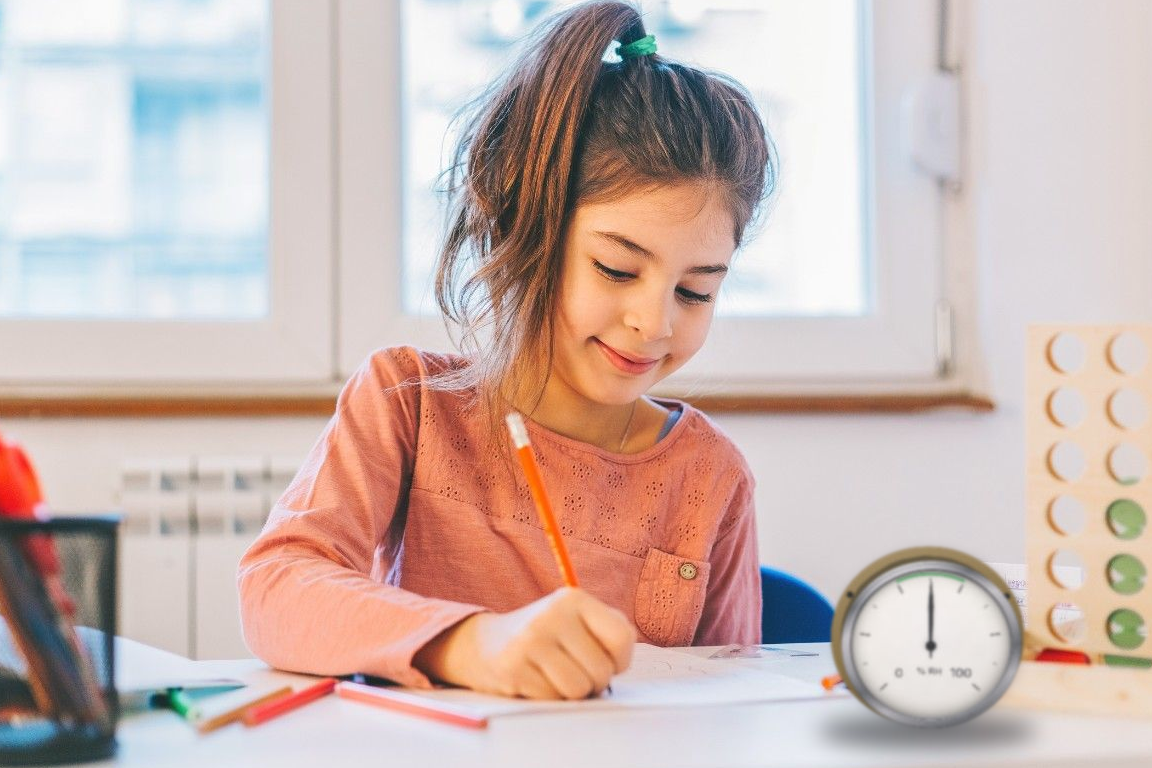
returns 50,%
